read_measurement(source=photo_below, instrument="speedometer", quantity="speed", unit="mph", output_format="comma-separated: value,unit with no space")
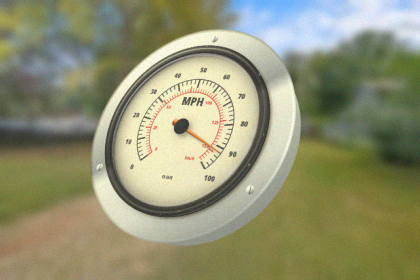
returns 92,mph
